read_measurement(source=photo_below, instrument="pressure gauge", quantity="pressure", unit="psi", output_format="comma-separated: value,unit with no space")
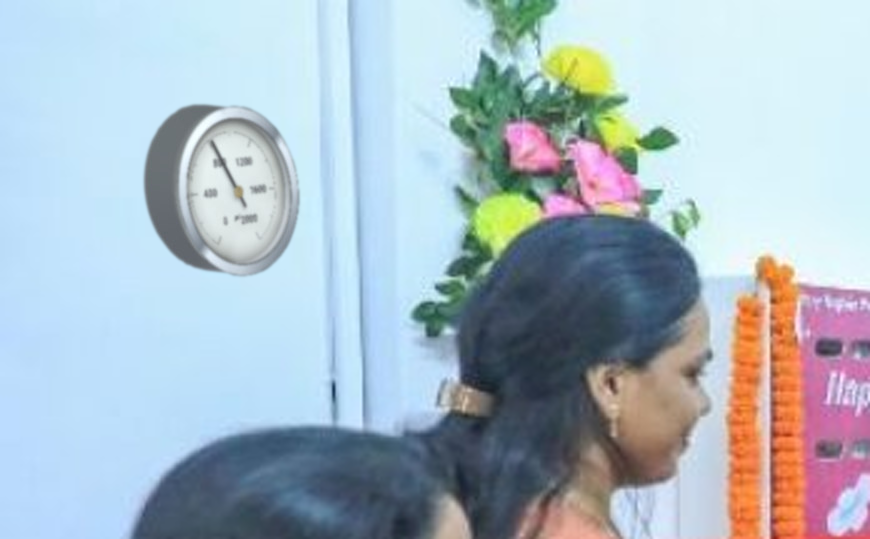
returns 800,psi
